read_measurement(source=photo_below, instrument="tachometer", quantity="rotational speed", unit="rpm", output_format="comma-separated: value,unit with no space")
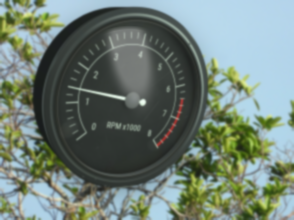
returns 1400,rpm
